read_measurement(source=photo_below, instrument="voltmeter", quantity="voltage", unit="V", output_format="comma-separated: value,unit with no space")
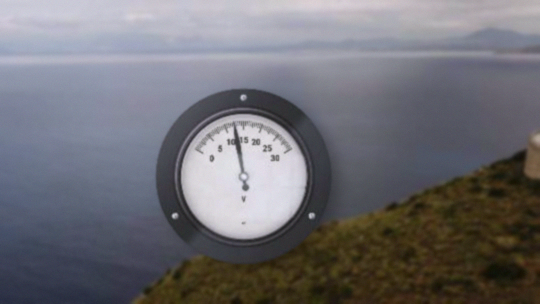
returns 12.5,V
